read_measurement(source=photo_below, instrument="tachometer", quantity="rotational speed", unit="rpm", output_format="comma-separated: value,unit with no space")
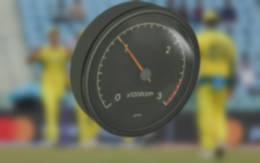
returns 1000,rpm
